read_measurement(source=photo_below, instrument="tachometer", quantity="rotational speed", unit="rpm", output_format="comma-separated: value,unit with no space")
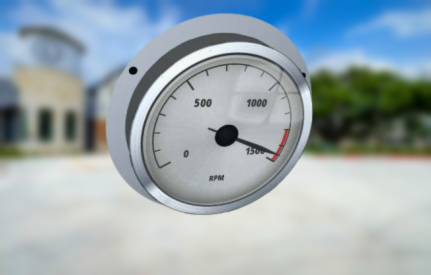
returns 1450,rpm
